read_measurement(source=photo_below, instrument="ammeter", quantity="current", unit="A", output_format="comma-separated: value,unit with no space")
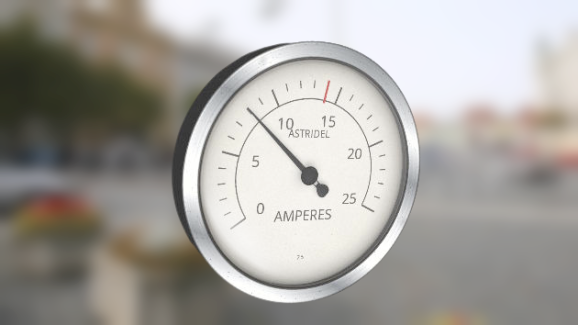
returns 8,A
